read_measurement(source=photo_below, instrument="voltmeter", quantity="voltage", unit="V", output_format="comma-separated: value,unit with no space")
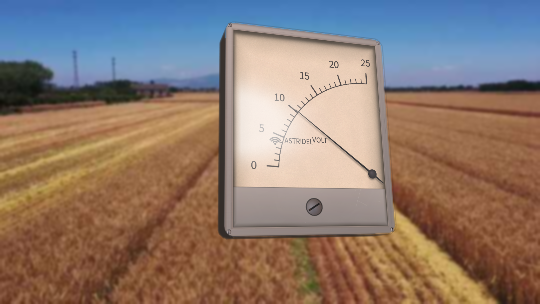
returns 10,V
